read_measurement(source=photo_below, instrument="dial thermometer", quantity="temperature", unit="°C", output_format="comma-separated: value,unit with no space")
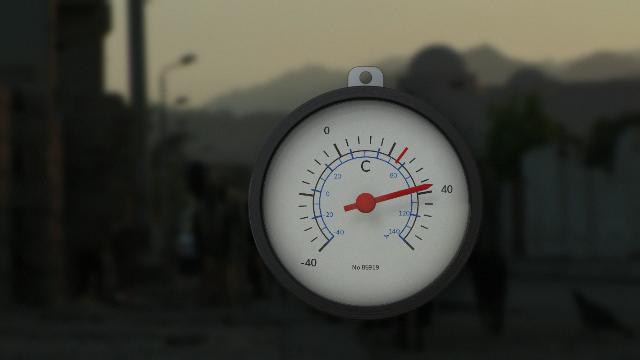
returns 38,°C
